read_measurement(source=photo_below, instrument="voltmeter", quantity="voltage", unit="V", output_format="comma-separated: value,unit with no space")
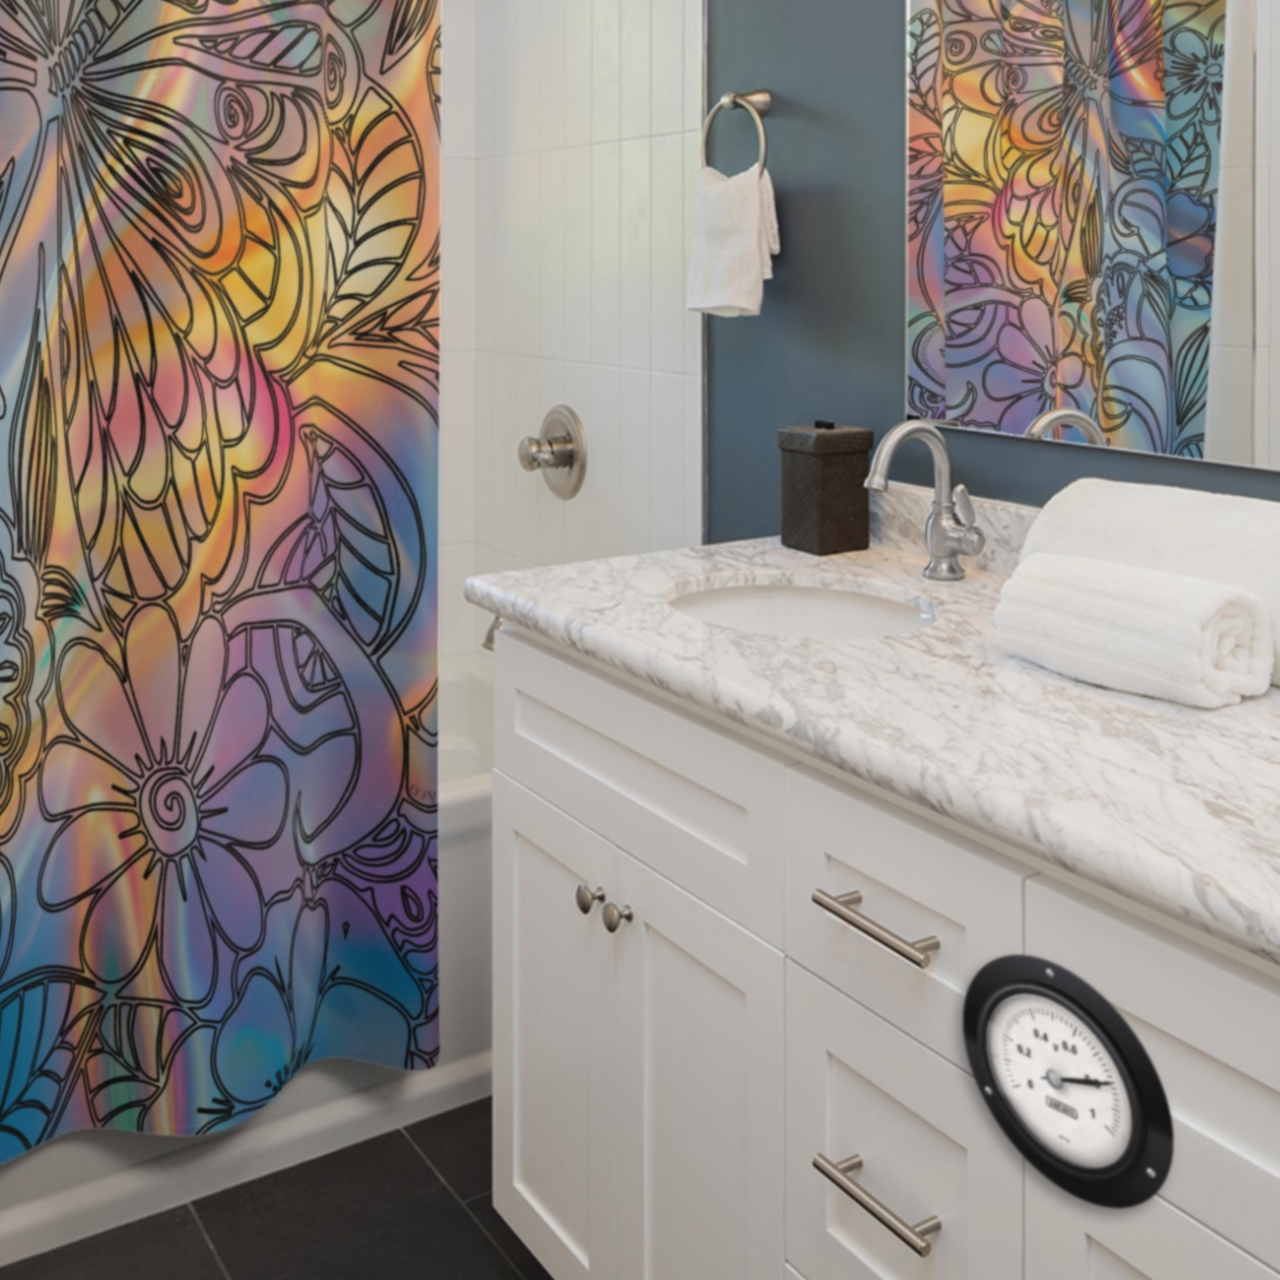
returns 0.8,V
